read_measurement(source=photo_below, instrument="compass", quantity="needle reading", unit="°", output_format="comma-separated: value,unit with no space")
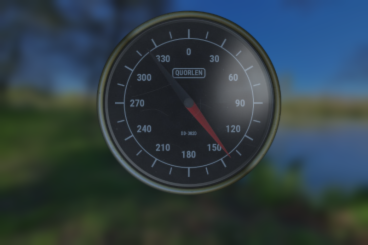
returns 142.5,°
